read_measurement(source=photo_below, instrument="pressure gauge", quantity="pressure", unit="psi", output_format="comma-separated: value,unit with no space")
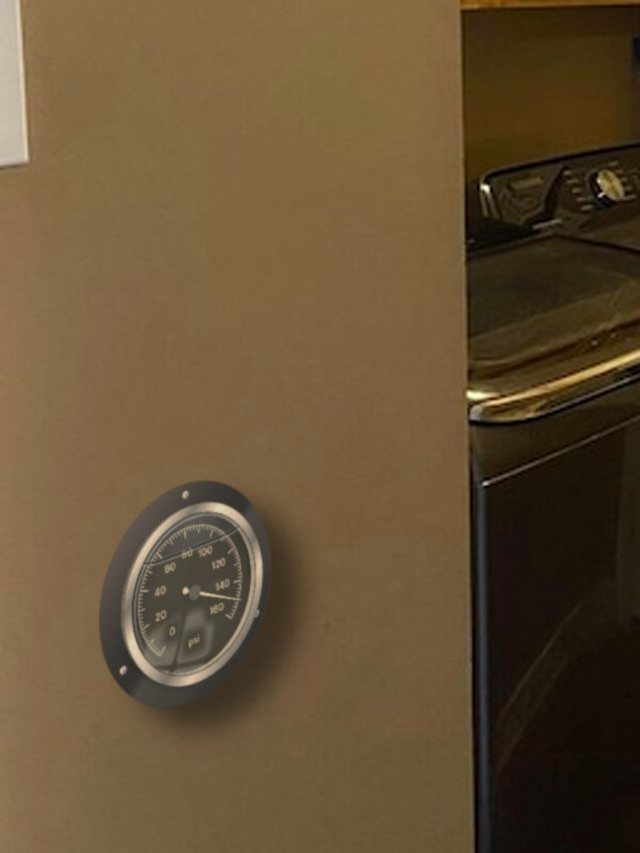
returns 150,psi
